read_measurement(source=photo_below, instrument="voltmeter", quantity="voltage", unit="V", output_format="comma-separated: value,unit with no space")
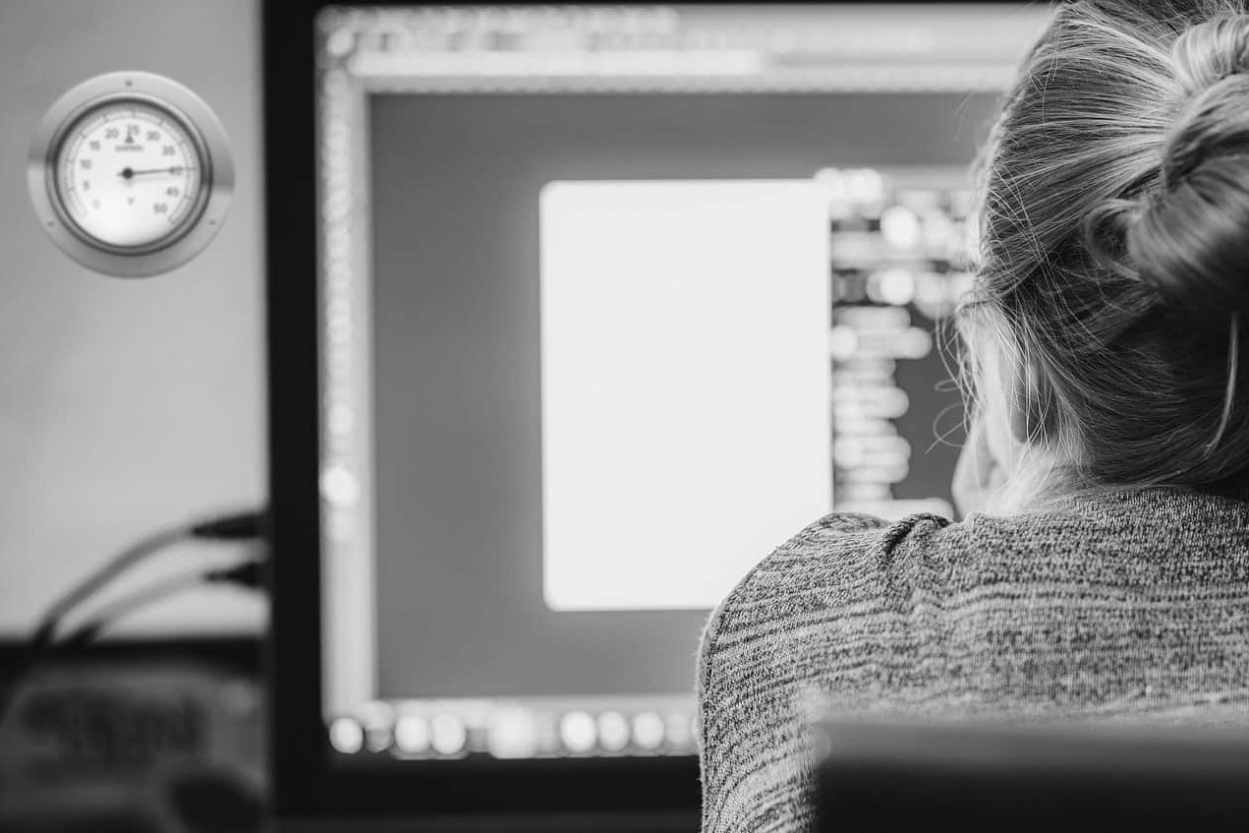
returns 40,V
